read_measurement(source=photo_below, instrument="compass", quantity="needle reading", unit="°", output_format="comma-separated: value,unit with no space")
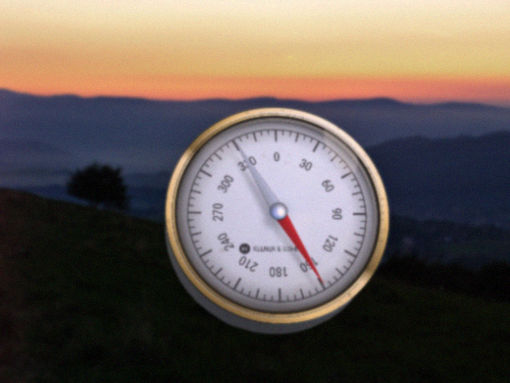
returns 150,°
